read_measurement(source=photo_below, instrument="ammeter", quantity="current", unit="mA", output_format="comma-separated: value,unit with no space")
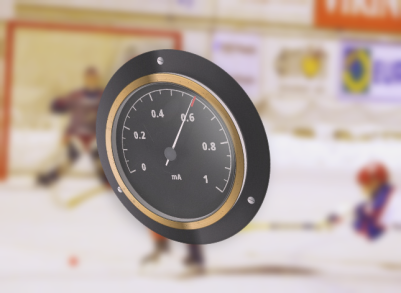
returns 0.6,mA
